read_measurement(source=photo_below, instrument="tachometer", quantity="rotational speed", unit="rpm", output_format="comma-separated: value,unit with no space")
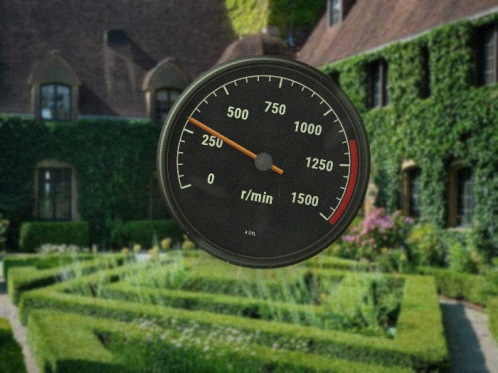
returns 300,rpm
